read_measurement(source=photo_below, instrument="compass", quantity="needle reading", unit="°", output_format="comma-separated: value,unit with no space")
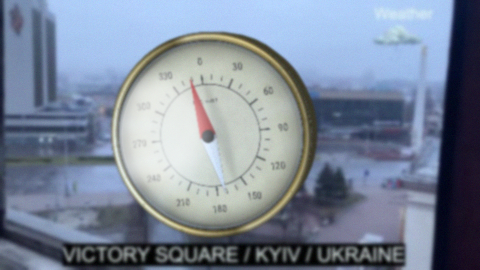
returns 350,°
